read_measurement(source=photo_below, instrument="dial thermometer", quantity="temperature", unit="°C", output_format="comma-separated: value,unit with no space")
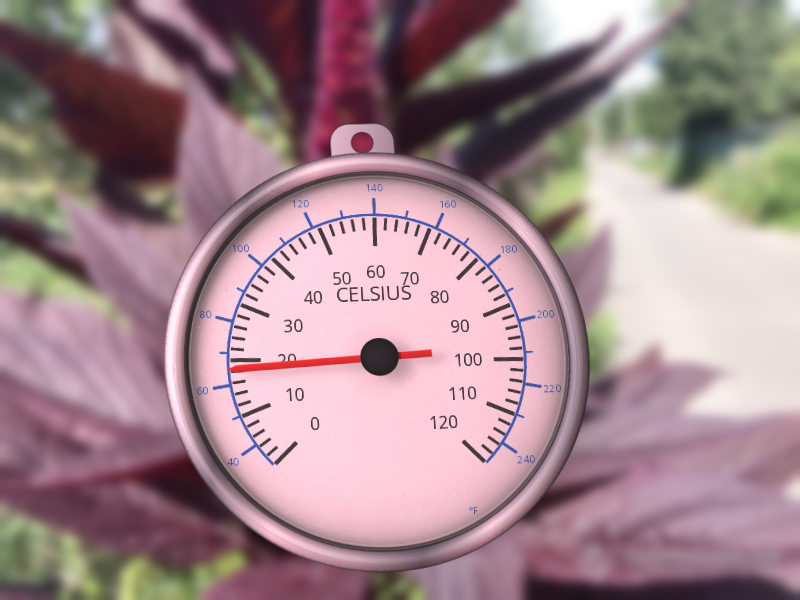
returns 18,°C
